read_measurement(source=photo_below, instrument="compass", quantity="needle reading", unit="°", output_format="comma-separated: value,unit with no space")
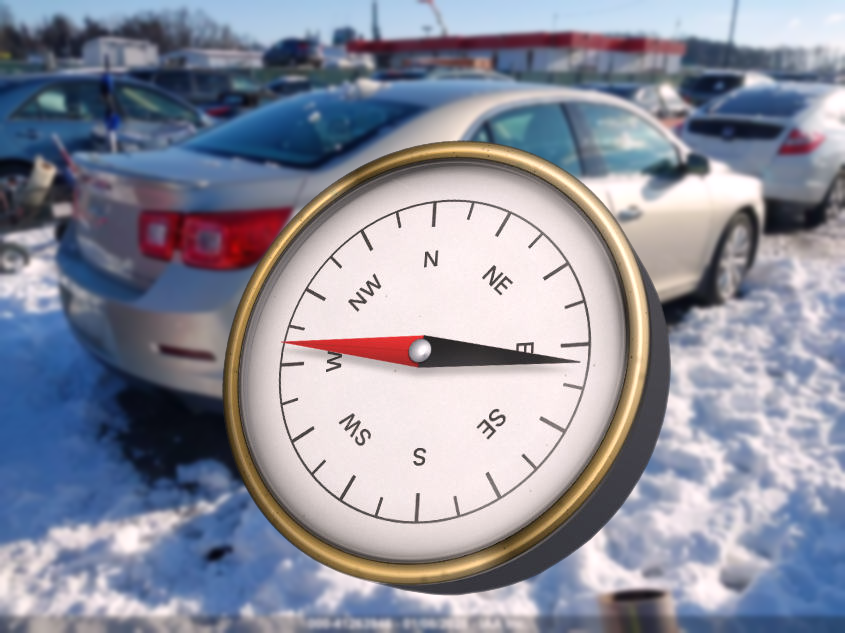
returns 277.5,°
